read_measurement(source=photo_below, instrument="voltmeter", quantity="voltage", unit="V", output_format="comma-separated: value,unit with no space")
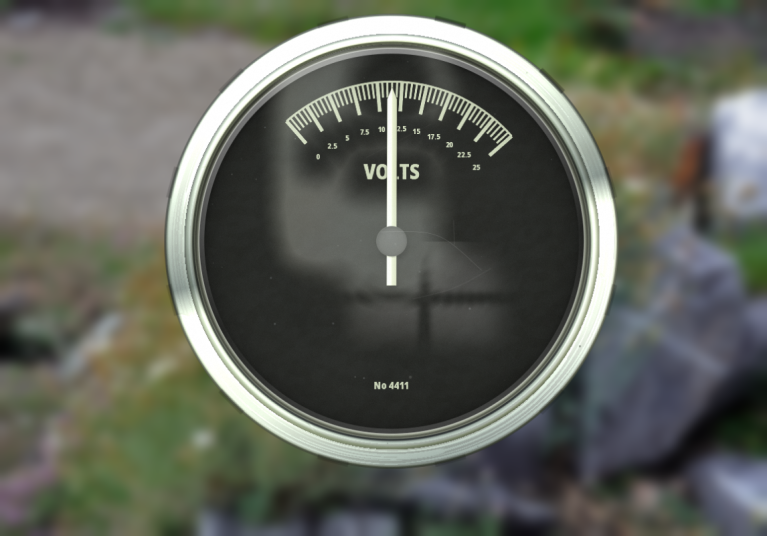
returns 11.5,V
